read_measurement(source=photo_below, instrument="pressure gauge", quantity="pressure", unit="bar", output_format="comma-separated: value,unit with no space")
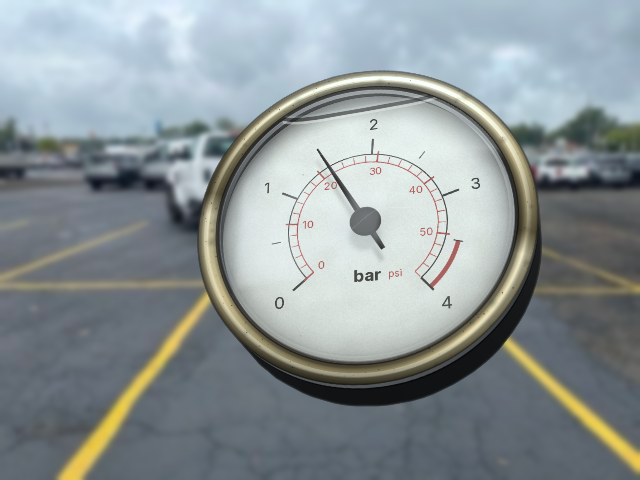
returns 1.5,bar
